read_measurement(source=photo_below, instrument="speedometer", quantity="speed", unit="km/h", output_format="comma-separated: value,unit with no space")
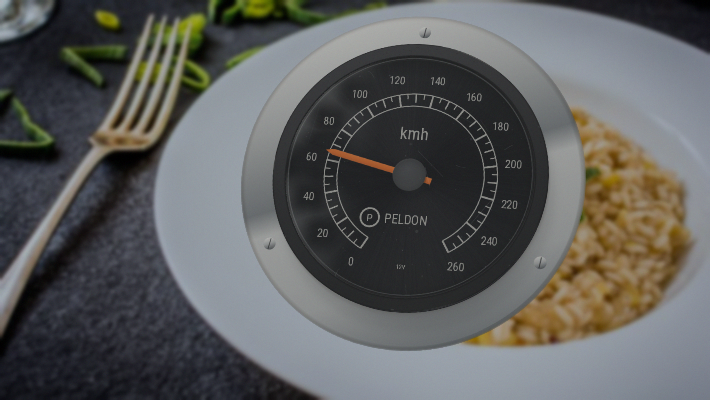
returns 65,km/h
